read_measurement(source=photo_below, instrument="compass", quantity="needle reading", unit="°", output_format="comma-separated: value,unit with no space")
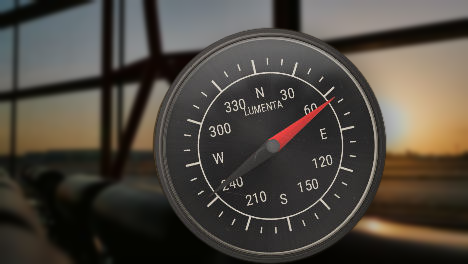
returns 65,°
